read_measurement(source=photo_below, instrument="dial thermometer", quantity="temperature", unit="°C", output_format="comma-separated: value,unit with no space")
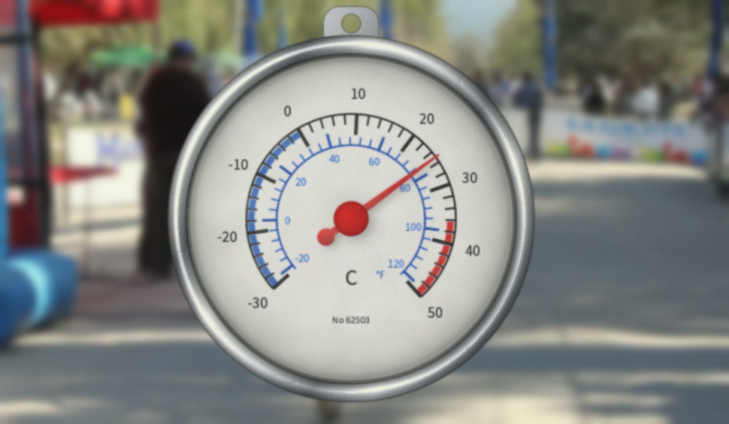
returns 25,°C
